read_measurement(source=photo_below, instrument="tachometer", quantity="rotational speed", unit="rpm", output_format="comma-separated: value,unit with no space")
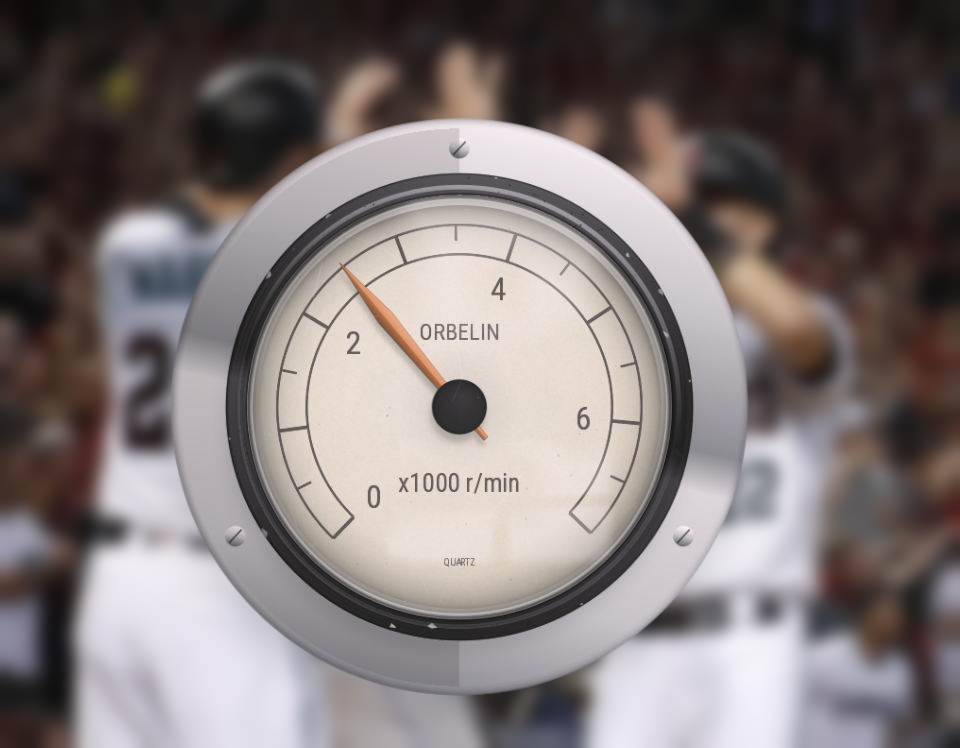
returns 2500,rpm
